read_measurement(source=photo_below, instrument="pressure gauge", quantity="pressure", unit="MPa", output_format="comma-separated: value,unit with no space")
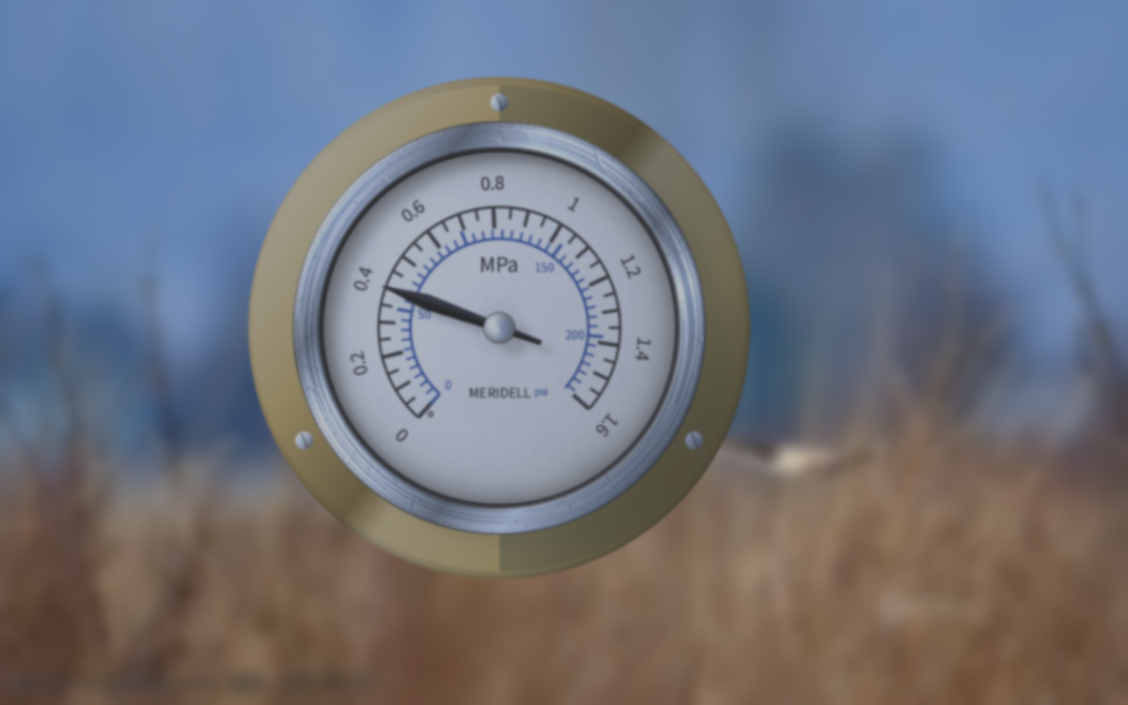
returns 0.4,MPa
